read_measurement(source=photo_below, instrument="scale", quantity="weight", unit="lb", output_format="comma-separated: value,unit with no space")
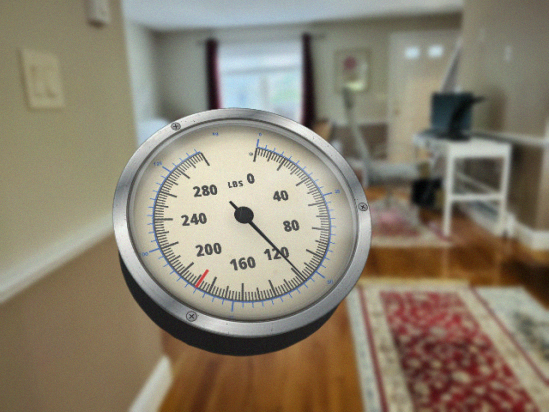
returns 120,lb
